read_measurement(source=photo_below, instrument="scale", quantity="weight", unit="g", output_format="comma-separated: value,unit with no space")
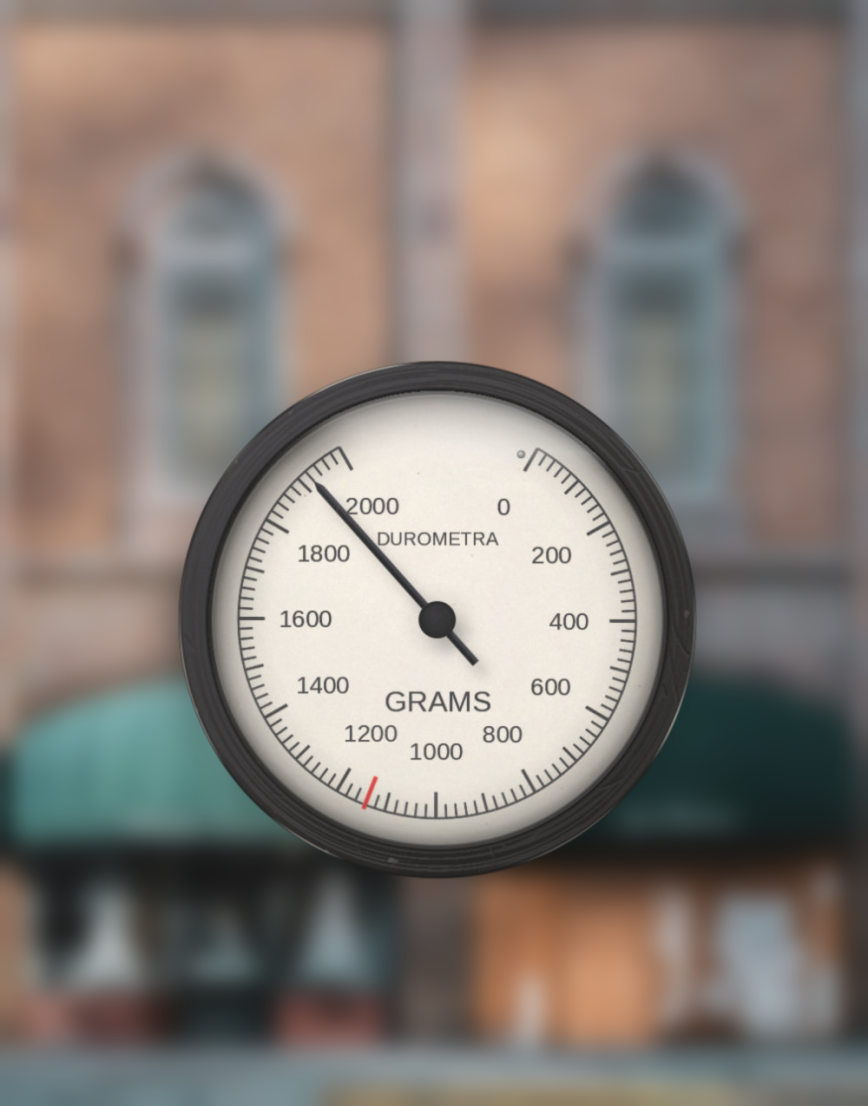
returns 1920,g
